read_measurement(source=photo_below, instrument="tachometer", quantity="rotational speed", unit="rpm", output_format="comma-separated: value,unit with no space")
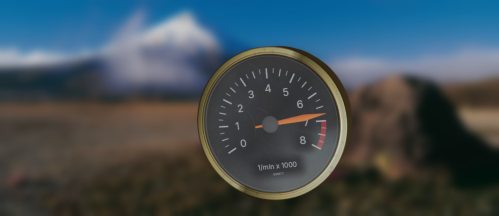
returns 6750,rpm
